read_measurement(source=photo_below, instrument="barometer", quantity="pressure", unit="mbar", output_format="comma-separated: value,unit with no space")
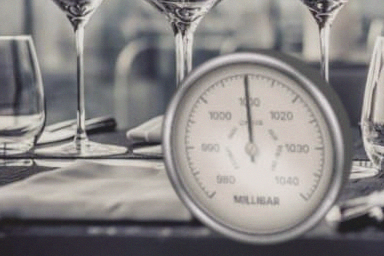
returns 1010,mbar
